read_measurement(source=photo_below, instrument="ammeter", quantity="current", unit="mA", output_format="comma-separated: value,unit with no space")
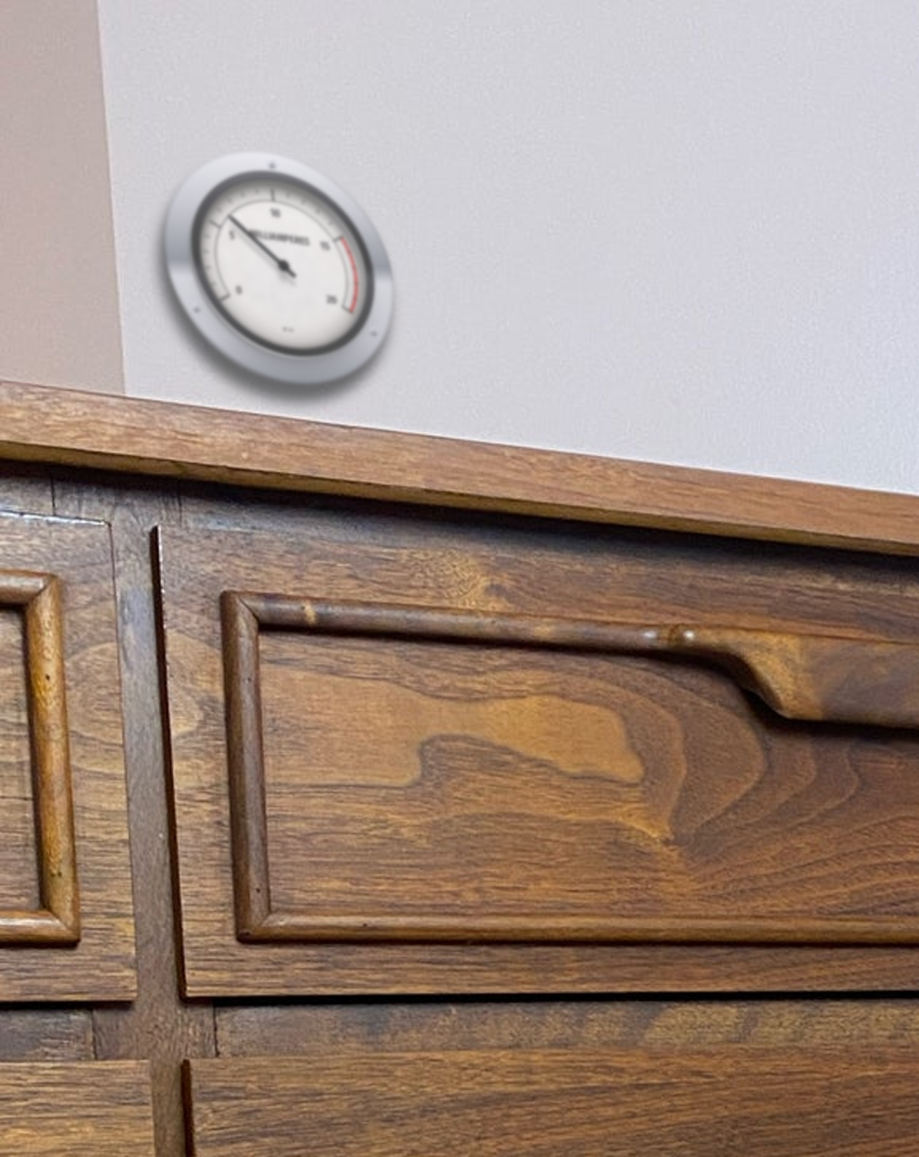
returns 6,mA
